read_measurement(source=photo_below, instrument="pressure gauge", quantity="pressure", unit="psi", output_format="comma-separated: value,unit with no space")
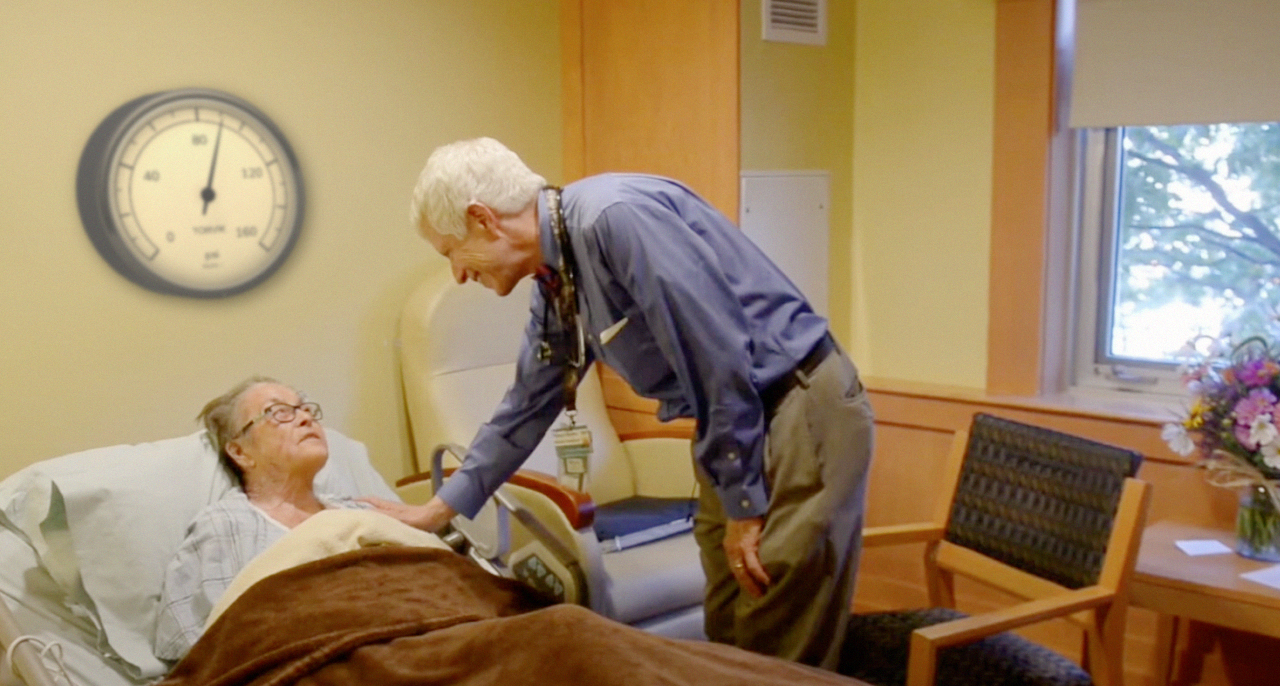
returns 90,psi
